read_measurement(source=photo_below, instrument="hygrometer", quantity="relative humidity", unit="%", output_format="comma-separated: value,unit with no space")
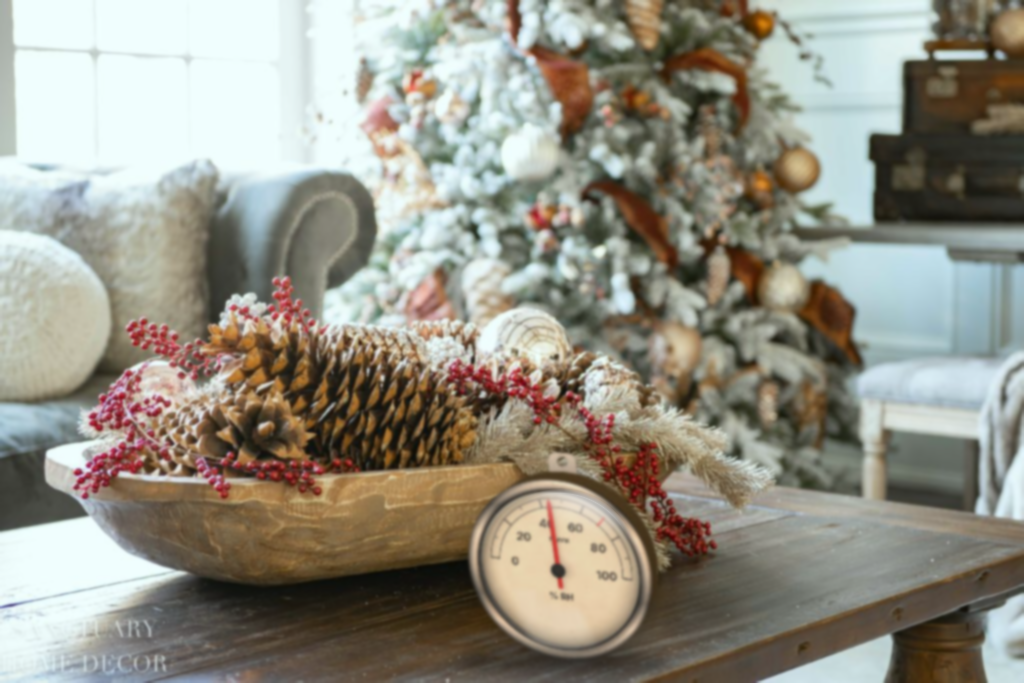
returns 45,%
